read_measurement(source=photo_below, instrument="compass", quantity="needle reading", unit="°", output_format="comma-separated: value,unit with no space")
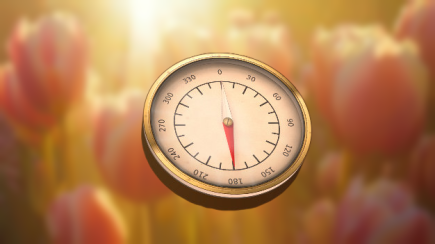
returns 180,°
